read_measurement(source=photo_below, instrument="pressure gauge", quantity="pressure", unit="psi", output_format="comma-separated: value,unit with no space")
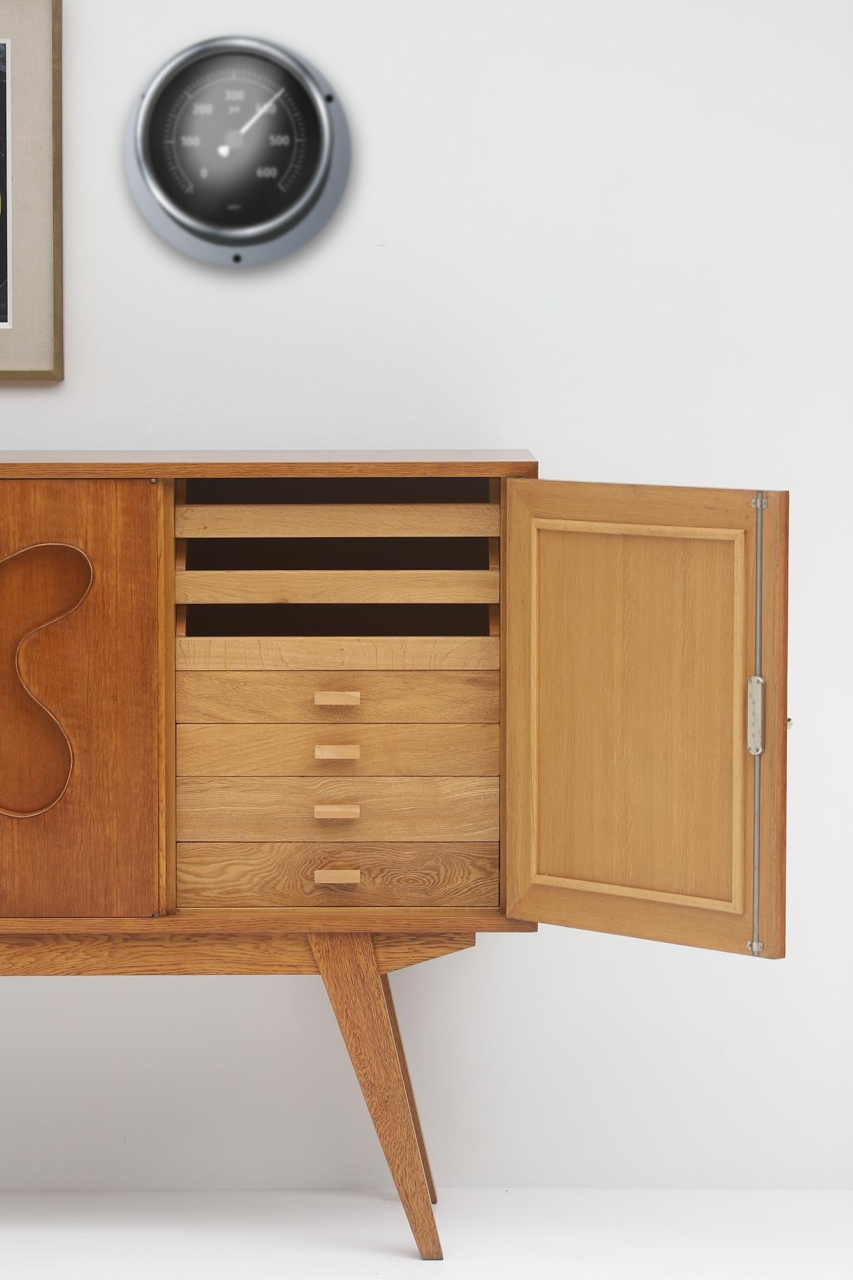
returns 400,psi
